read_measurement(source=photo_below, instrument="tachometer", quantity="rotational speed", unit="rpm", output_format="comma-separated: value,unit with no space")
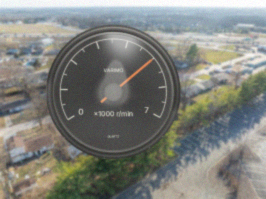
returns 5000,rpm
